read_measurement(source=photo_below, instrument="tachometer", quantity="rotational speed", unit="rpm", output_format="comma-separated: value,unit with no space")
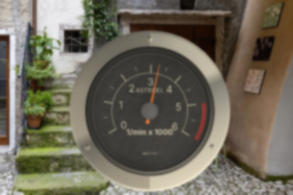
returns 3250,rpm
